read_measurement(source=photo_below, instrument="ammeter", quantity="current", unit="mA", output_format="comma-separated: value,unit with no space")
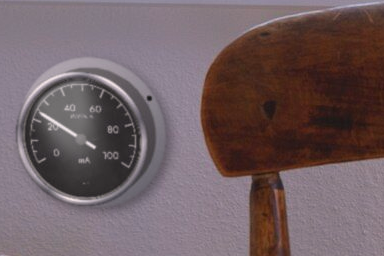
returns 25,mA
